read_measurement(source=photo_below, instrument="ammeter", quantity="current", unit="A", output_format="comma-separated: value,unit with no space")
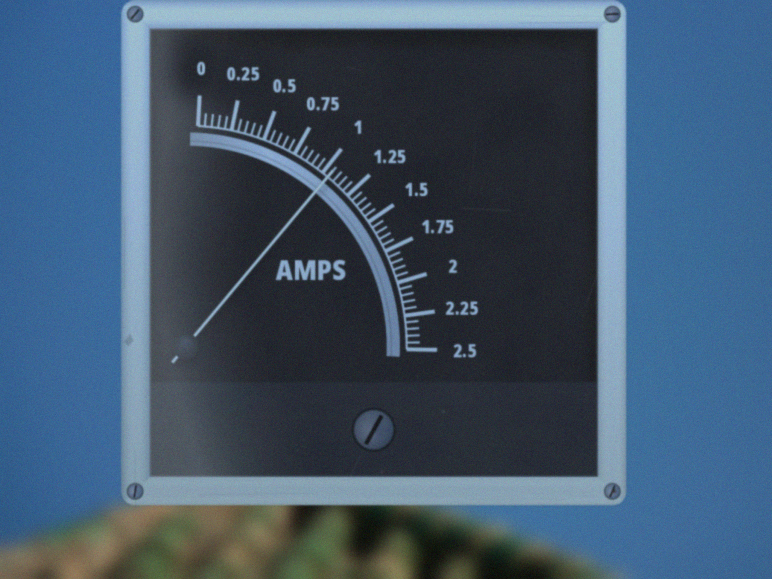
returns 1.05,A
